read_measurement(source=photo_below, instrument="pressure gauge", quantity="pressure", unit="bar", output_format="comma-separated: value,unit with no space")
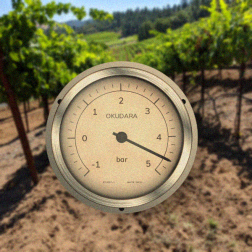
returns 4.6,bar
